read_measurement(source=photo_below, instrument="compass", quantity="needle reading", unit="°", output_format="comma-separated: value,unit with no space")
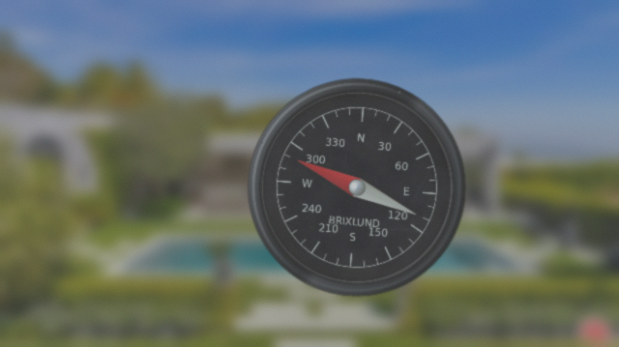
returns 290,°
